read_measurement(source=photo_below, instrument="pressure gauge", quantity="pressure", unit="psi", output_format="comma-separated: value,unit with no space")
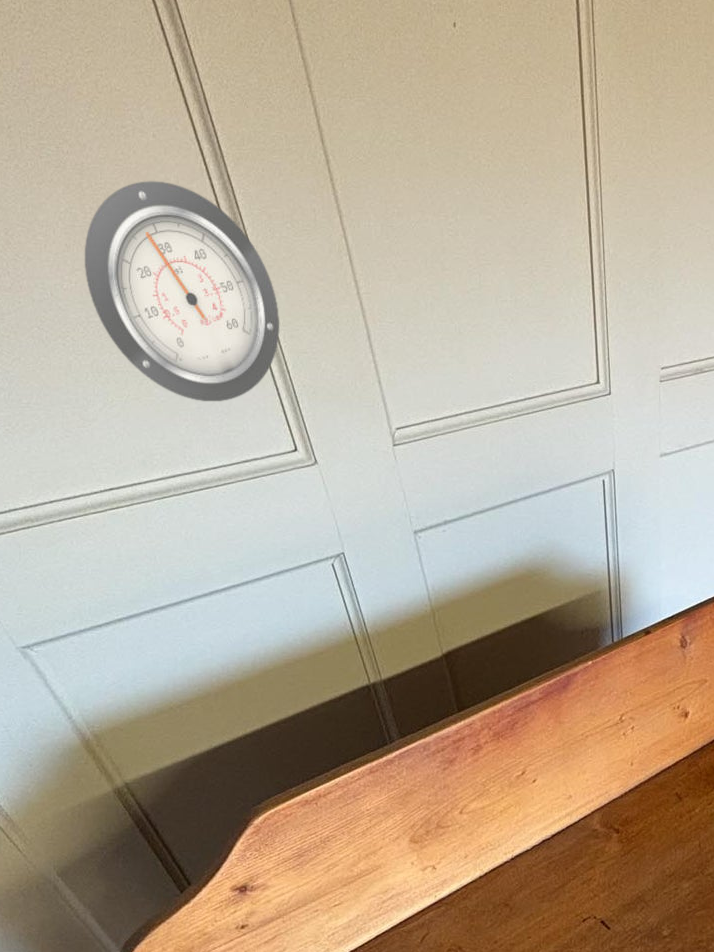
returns 27.5,psi
